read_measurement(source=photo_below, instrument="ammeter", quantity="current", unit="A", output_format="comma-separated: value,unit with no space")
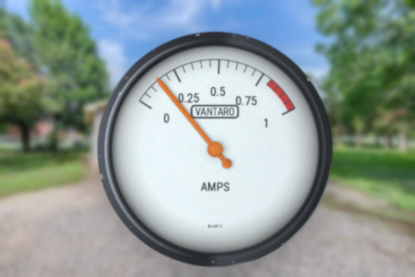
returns 0.15,A
